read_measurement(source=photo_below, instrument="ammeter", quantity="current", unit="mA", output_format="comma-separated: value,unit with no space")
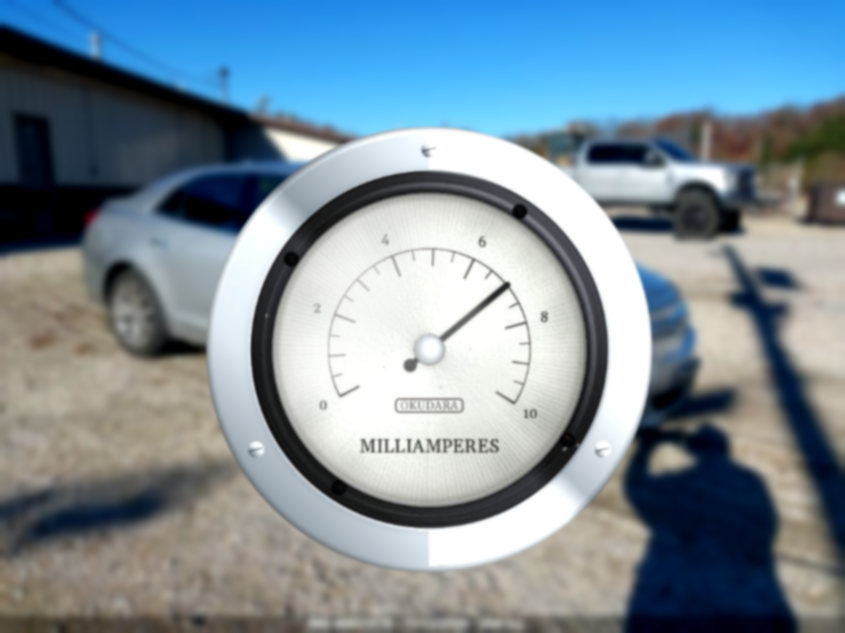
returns 7,mA
